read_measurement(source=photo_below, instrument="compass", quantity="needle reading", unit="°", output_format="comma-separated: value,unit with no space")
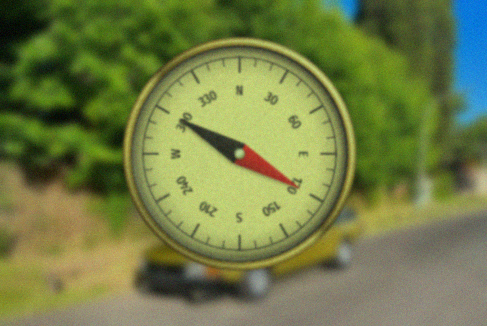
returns 120,°
